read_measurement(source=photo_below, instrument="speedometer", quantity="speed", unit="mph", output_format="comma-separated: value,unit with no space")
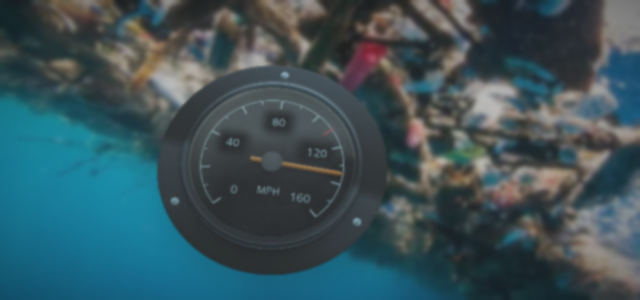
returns 135,mph
